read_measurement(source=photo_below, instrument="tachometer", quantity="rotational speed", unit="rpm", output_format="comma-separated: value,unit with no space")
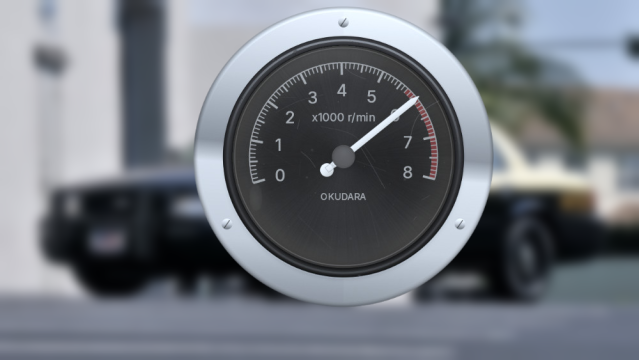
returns 6000,rpm
